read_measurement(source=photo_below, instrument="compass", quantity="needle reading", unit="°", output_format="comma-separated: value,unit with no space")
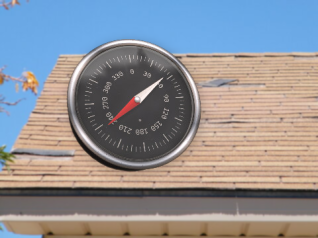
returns 235,°
